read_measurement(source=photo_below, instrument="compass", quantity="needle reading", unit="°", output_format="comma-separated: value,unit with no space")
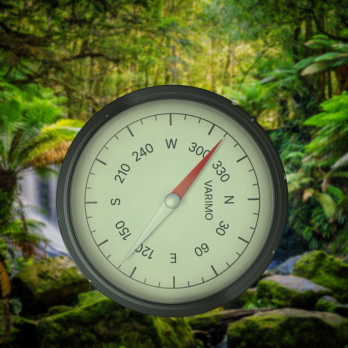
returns 310,°
